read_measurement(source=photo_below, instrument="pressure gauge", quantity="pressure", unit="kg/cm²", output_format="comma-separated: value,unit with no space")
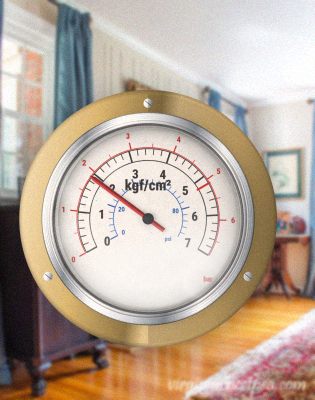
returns 1.9,kg/cm²
